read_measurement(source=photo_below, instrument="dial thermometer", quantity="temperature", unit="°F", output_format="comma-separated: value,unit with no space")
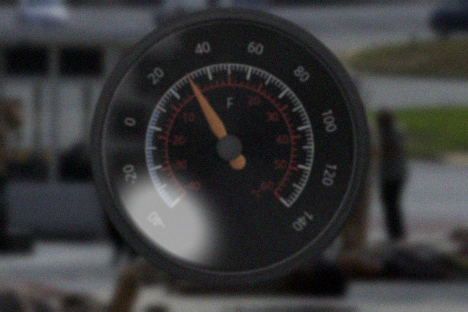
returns 30,°F
